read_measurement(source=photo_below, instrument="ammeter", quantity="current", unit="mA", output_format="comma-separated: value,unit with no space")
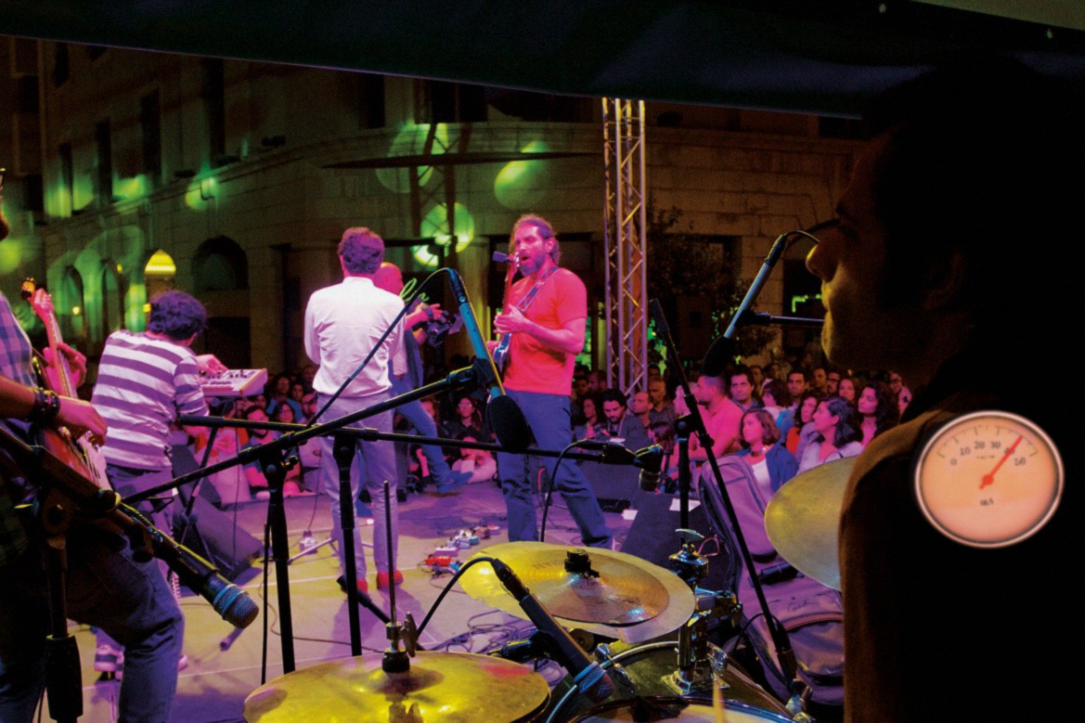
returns 40,mA
